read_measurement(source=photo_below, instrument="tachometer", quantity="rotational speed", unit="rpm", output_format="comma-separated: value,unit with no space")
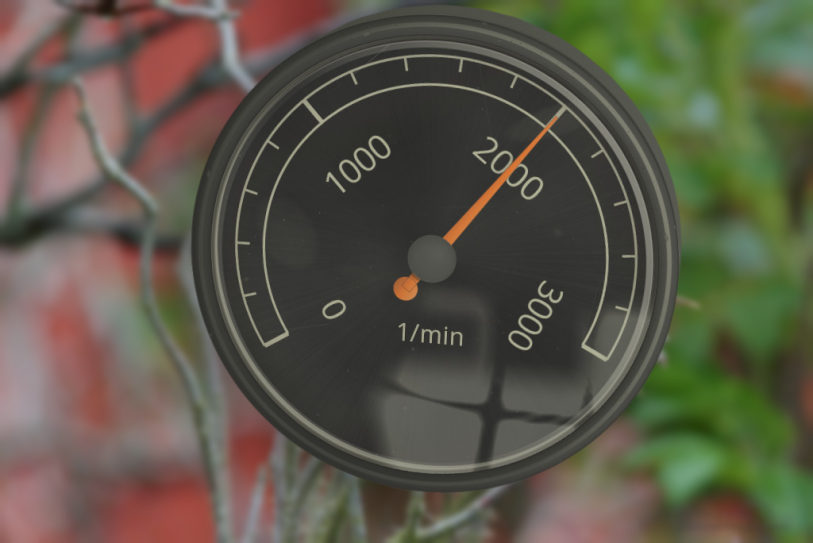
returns 2000,rpm
